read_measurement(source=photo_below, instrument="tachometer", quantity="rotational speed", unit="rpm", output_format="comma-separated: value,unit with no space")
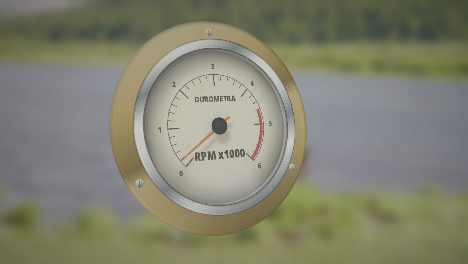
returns 200,rpm
